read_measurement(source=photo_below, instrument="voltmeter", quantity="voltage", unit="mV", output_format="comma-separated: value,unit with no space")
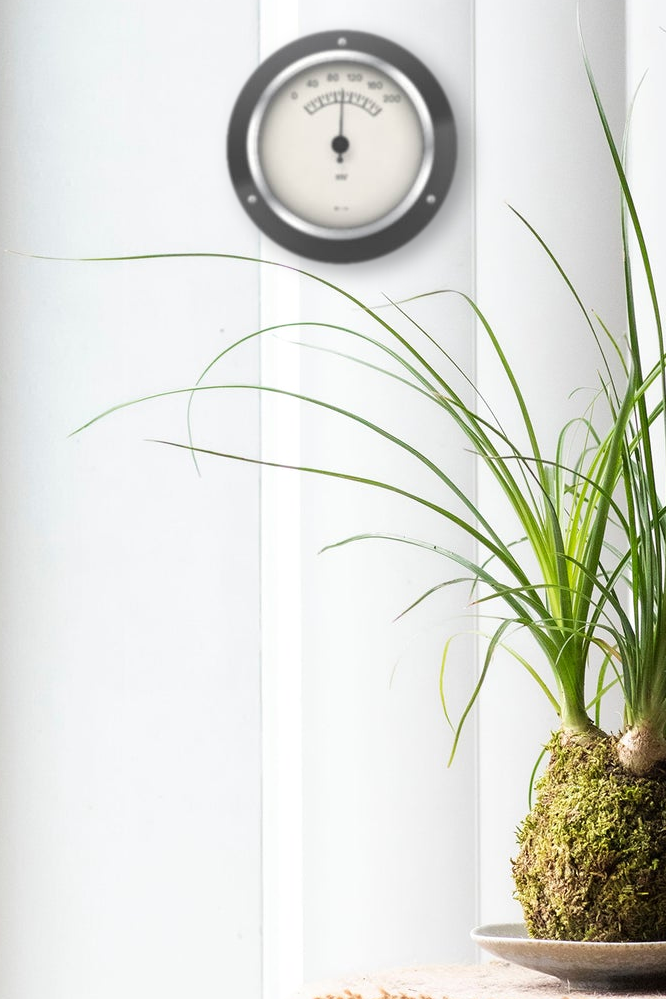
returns 100,mV
